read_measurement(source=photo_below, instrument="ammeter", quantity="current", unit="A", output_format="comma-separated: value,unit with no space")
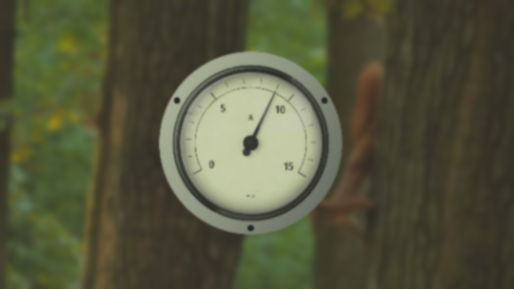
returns 9,A
